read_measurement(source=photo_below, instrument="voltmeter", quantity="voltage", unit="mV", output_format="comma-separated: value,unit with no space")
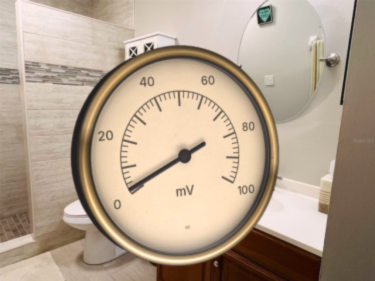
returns 2,mV
